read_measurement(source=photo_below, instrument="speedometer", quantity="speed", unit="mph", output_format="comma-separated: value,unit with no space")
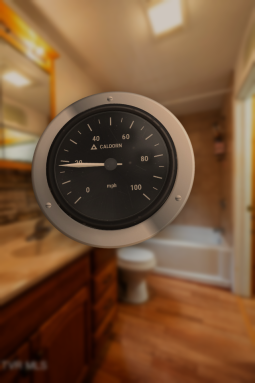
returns 17.5,mph
